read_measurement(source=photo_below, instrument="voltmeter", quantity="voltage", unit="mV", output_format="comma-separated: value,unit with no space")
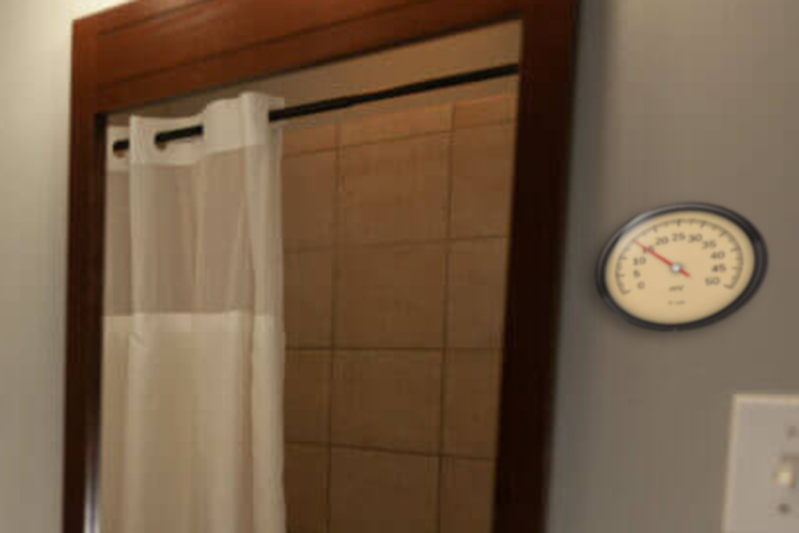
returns 15,mV
